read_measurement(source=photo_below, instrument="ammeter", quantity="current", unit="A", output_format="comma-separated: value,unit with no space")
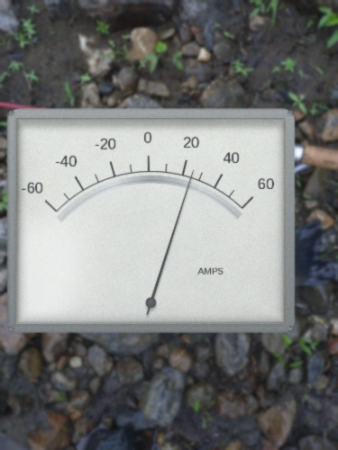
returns 25,A
